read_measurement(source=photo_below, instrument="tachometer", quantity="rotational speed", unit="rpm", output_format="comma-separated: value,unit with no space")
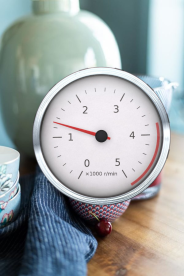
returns 1300,rpm
